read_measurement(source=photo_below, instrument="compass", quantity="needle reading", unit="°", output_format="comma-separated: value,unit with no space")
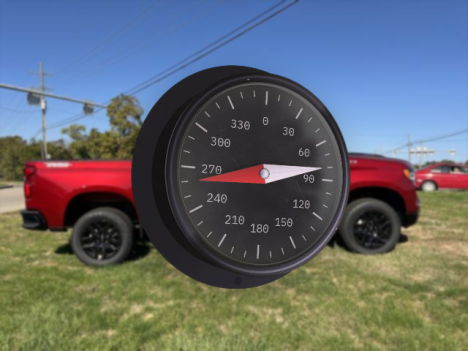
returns 260,°
